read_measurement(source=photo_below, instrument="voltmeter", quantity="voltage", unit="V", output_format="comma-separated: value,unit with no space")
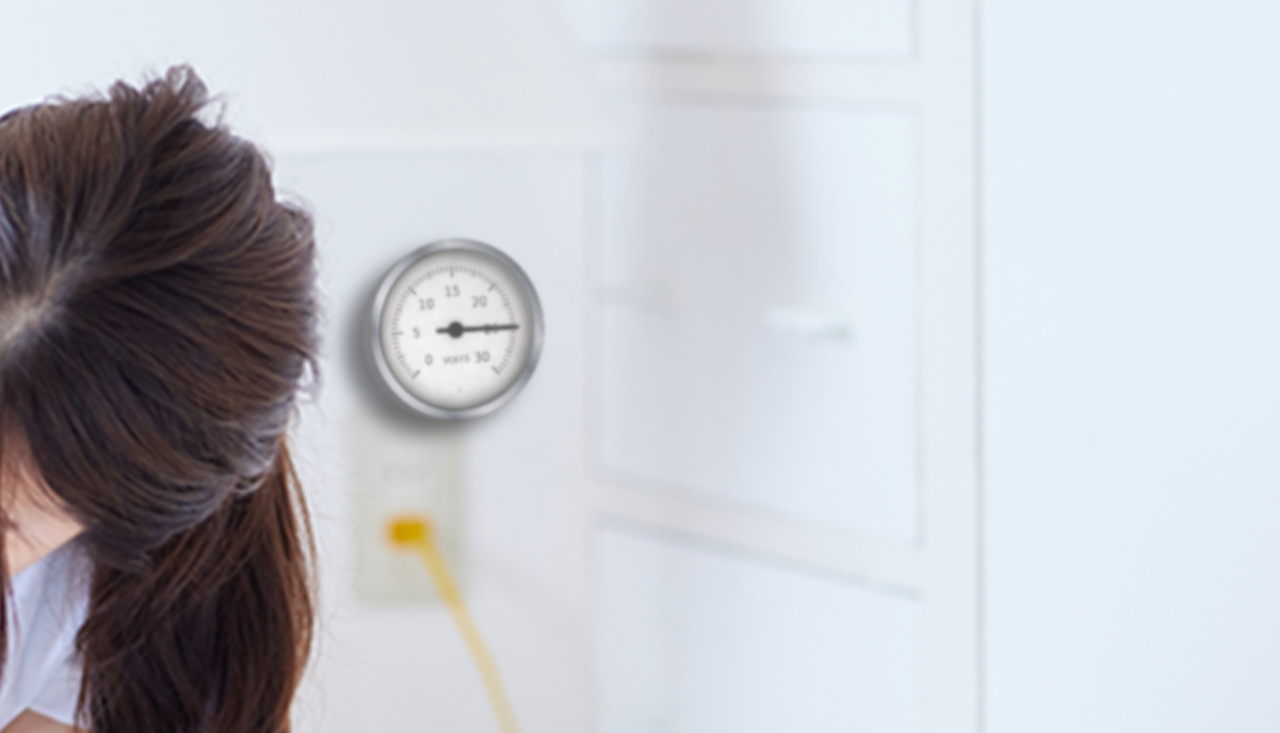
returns 25,V
